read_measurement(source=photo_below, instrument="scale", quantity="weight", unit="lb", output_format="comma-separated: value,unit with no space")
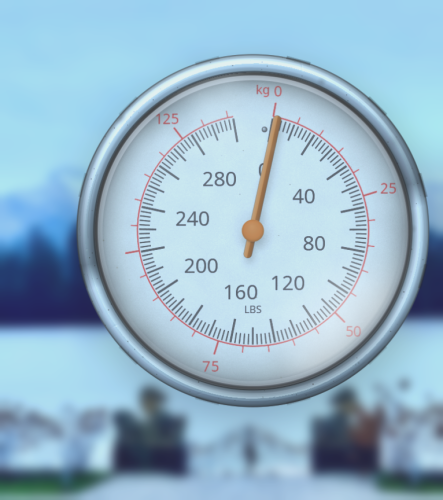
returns 2,lb
